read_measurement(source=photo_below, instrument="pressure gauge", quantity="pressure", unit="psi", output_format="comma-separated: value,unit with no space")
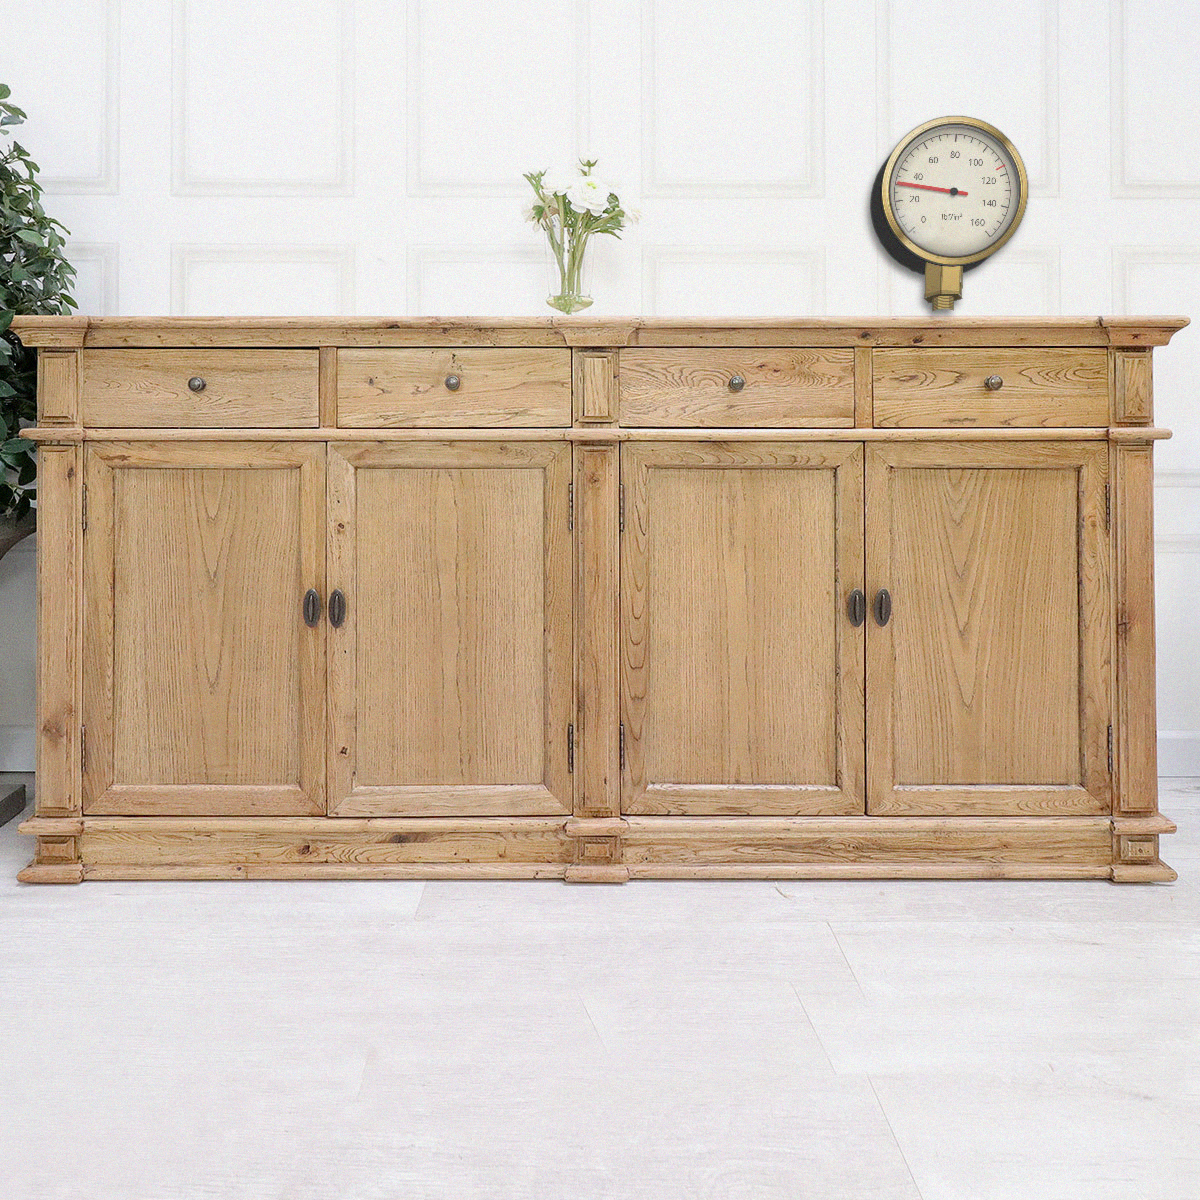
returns 30,psi
